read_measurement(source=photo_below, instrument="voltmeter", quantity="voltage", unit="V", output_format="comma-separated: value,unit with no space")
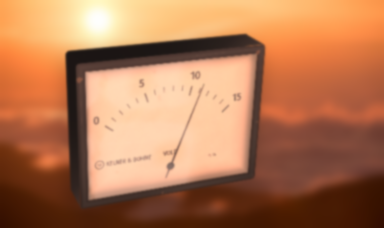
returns 11,V
